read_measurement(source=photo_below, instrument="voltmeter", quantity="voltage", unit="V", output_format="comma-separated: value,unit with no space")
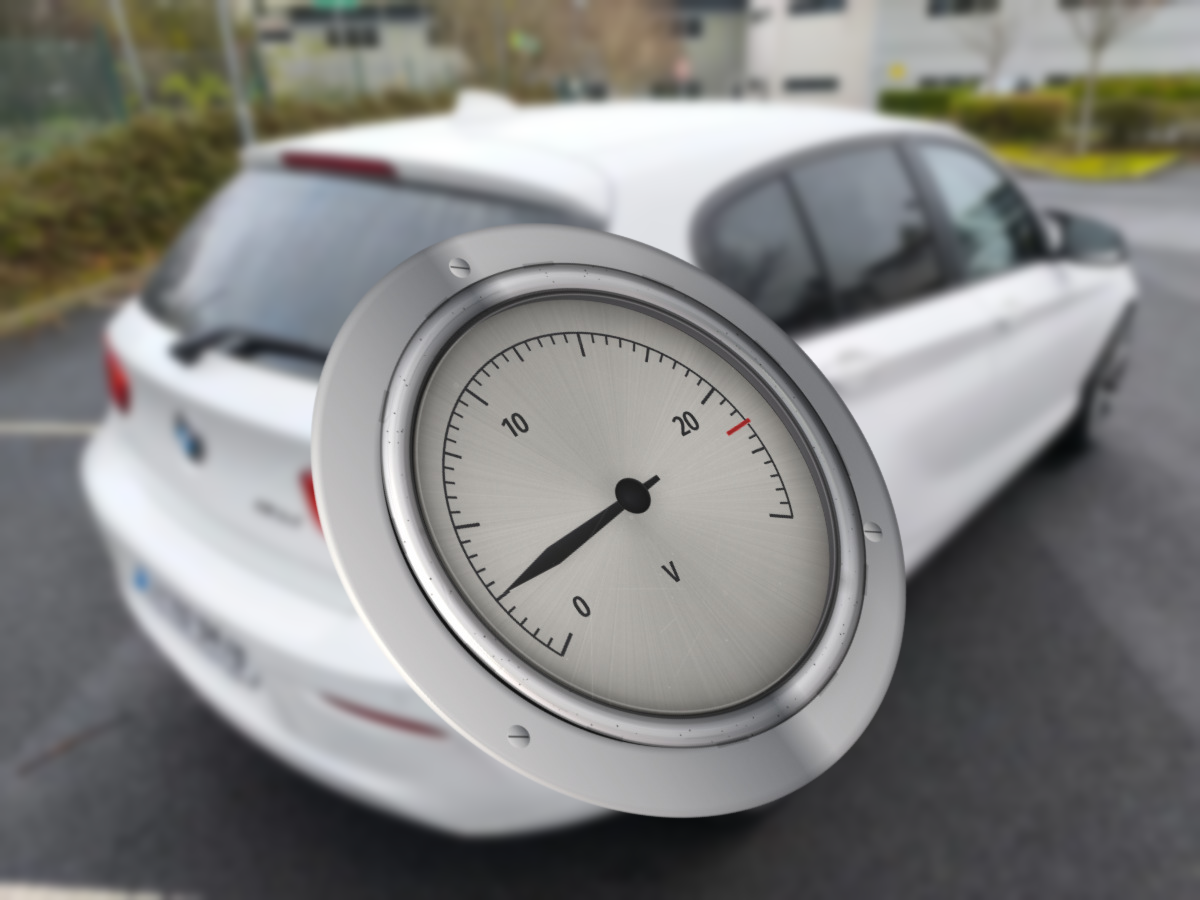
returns 2.5,V
